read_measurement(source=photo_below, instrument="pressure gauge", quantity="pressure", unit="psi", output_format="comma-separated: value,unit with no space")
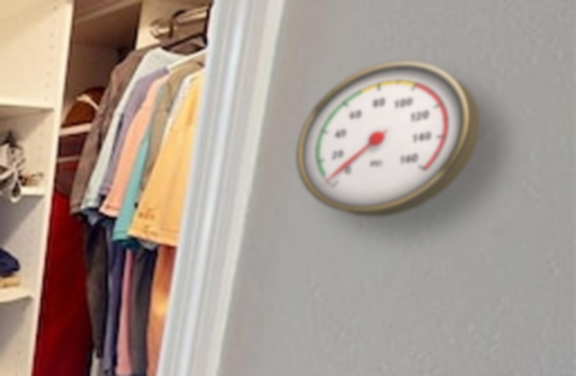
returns 5,psi
